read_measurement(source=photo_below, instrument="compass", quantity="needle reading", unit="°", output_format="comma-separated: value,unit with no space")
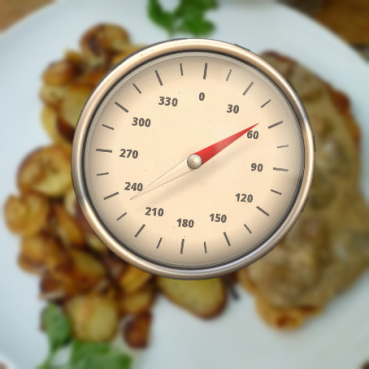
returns 52.5,°
